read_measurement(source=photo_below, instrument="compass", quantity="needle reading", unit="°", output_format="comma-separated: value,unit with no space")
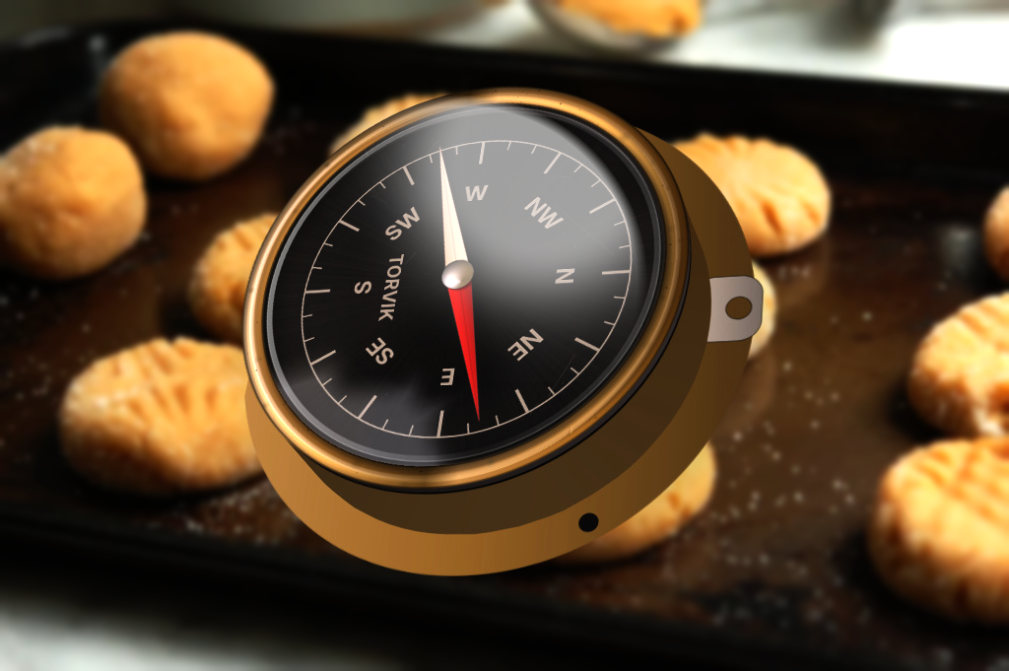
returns 75,°
